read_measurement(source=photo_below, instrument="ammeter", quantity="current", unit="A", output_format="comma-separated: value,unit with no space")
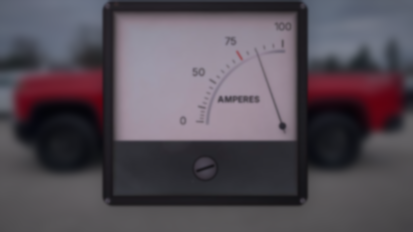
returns 85,A
